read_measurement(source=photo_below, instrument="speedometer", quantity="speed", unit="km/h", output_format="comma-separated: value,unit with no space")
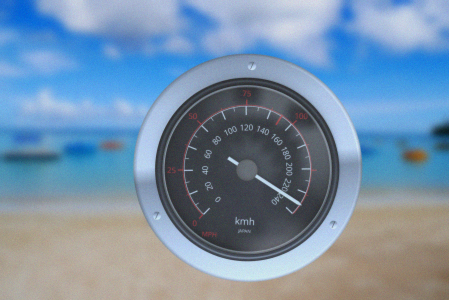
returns 230,km/h
